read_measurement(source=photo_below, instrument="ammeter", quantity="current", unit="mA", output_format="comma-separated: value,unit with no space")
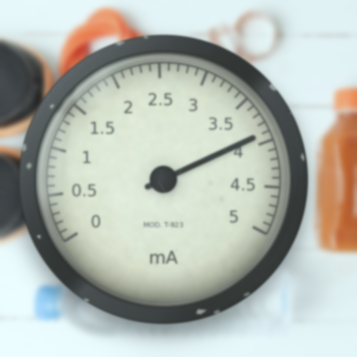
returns 3.9,mA
